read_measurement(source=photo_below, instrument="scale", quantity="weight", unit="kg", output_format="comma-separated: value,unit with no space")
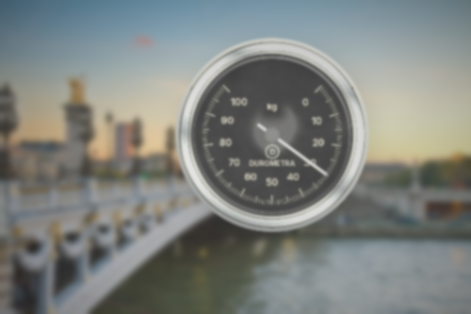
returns 30,kg
